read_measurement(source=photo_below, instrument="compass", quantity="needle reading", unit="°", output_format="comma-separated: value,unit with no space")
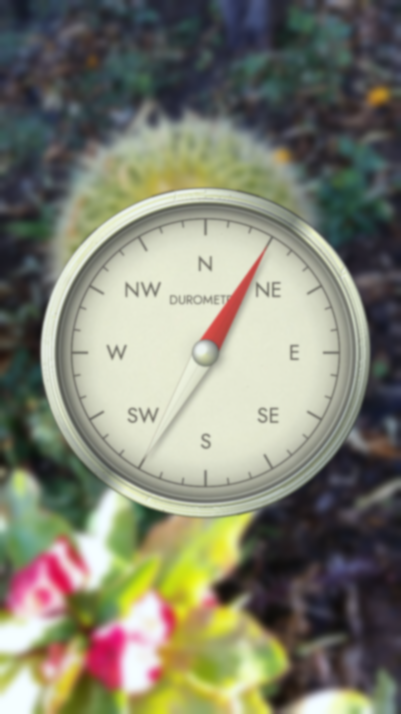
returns 30,°
